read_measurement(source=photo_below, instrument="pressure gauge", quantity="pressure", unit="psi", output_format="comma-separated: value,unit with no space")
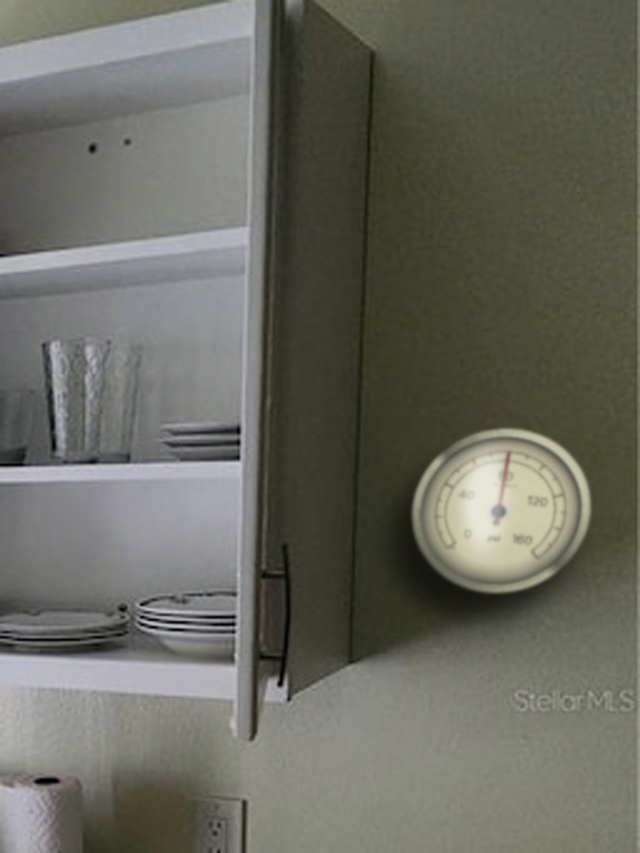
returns 80,psi
